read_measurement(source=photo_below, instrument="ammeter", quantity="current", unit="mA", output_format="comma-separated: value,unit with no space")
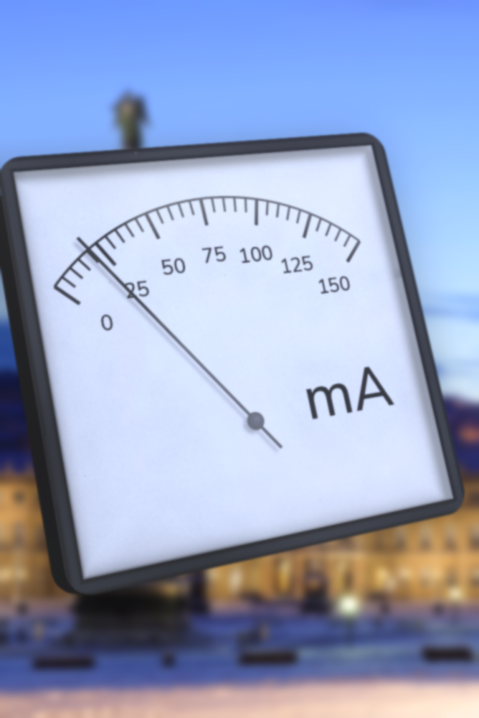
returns 20,mA
